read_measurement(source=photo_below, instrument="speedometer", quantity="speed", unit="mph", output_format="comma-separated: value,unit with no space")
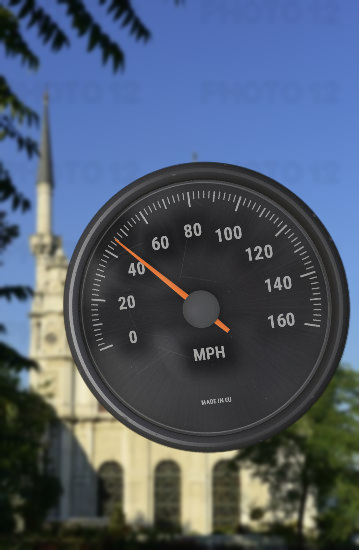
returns 46,mph
